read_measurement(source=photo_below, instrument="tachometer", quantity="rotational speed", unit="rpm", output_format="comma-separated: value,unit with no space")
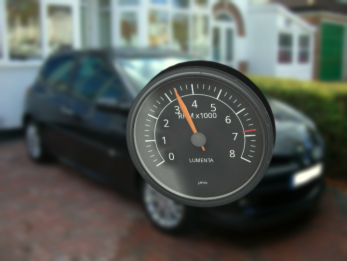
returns 3400,rpm
